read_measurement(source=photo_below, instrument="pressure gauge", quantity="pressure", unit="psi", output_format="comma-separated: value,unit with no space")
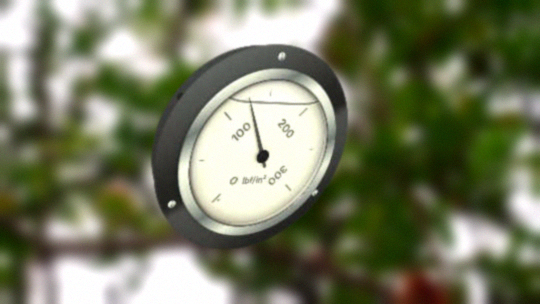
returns 125,psi
